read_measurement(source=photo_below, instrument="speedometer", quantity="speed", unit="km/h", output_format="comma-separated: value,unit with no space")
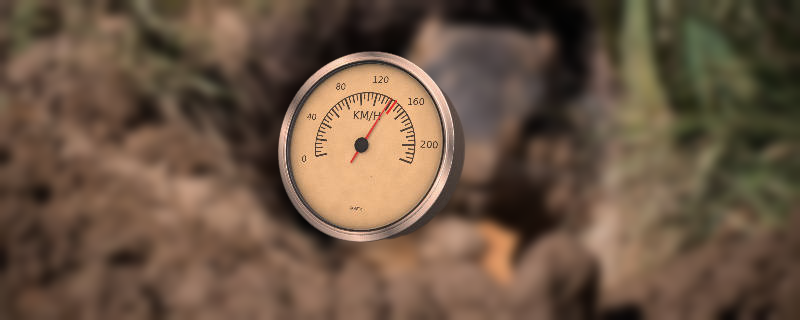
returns 140,km/h
